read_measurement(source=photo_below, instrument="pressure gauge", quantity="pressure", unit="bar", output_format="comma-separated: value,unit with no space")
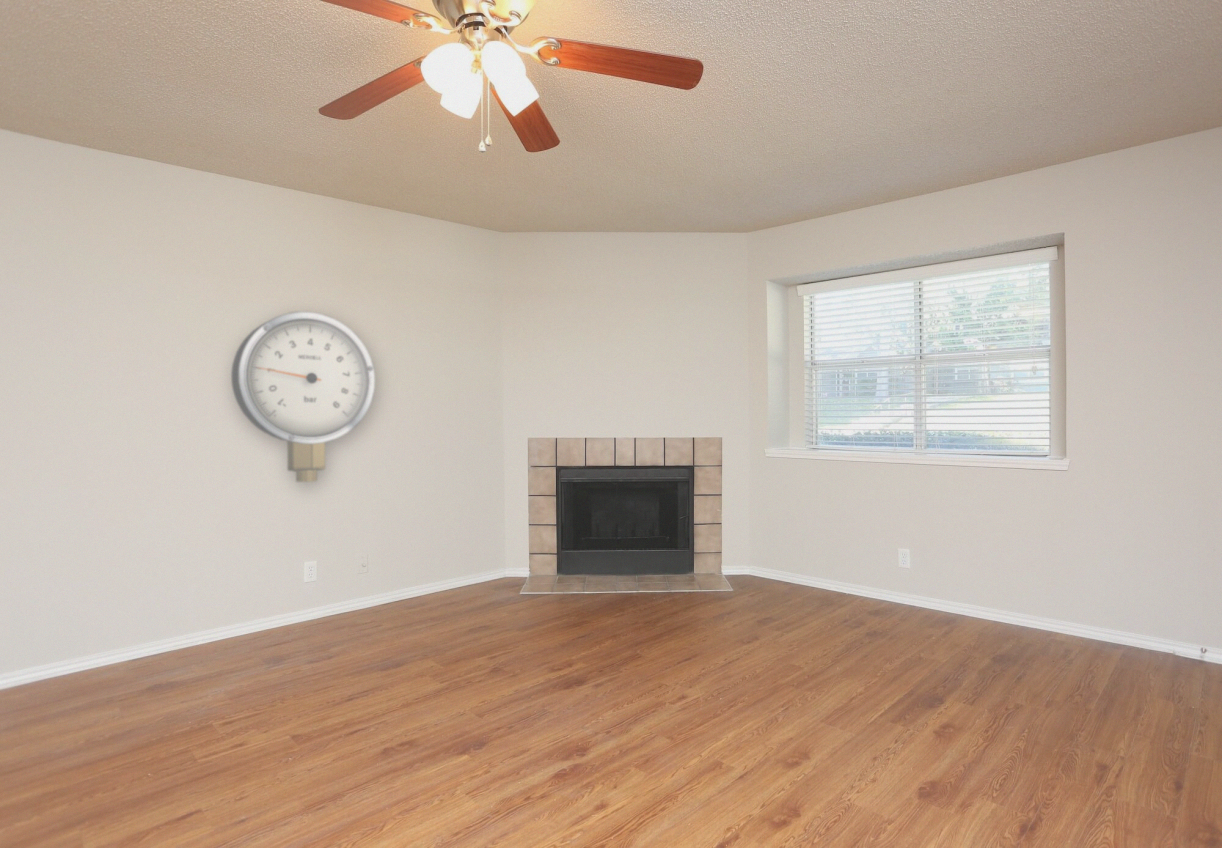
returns 1,bar
